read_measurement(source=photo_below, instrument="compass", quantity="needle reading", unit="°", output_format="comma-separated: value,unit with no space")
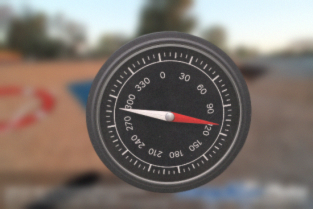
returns 110,°
